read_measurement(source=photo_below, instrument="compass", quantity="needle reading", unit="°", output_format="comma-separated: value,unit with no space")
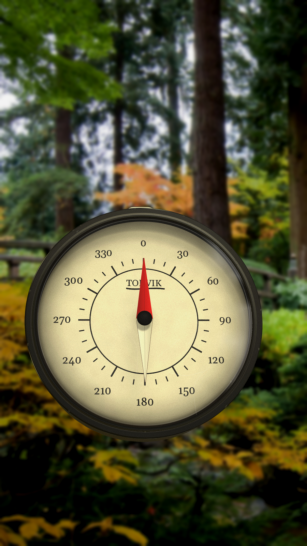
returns 0,°
